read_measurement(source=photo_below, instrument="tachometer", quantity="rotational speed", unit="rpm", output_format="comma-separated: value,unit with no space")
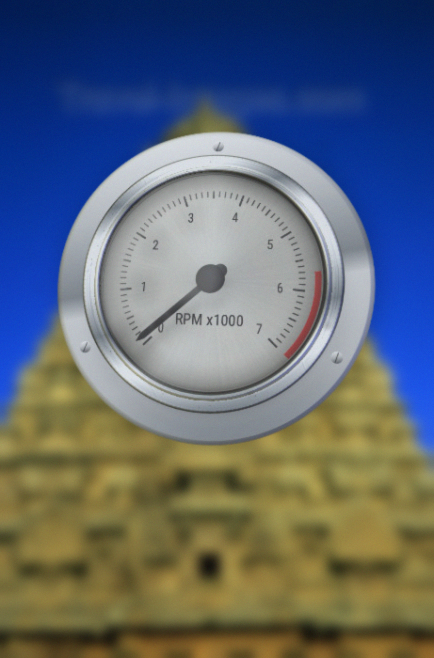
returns 100,rpm
